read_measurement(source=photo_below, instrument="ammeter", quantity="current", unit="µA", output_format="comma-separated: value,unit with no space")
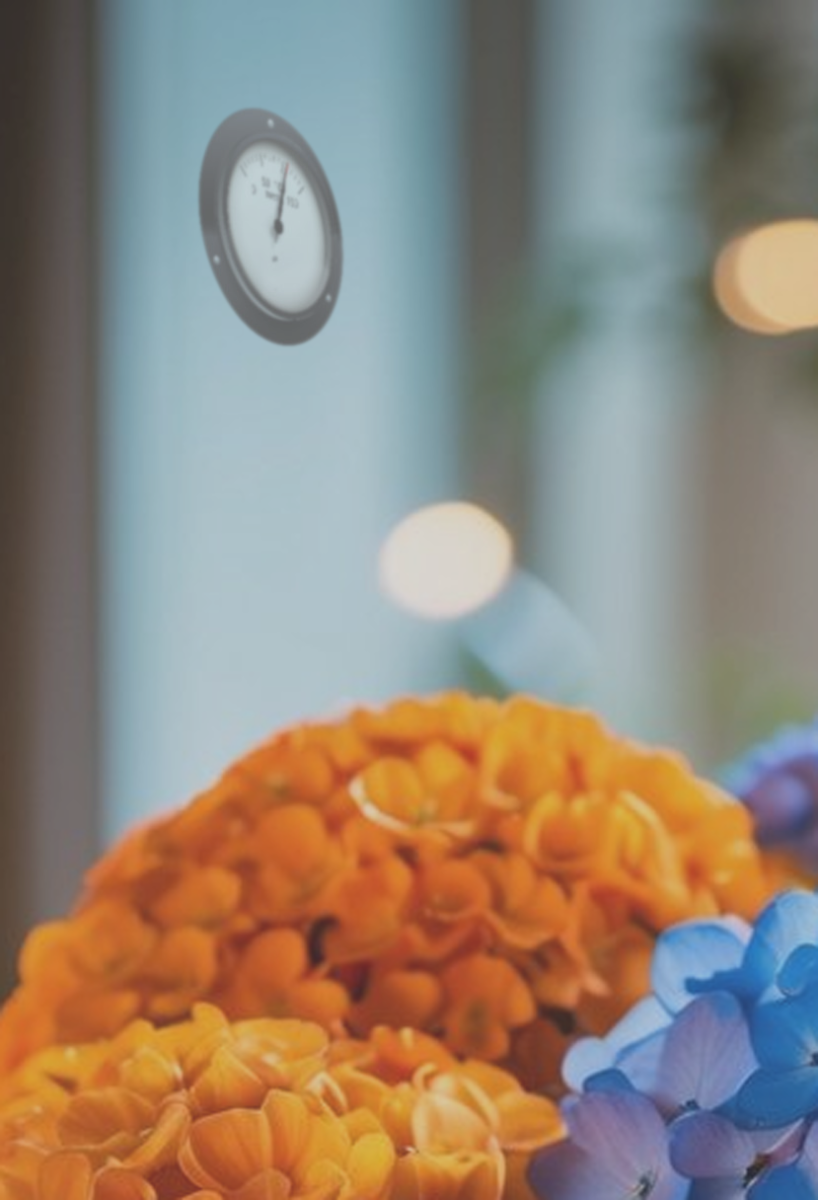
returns 100,µA
